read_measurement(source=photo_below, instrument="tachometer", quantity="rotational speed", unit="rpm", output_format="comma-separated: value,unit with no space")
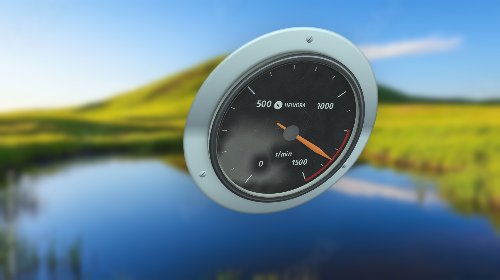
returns 1350,rpm
